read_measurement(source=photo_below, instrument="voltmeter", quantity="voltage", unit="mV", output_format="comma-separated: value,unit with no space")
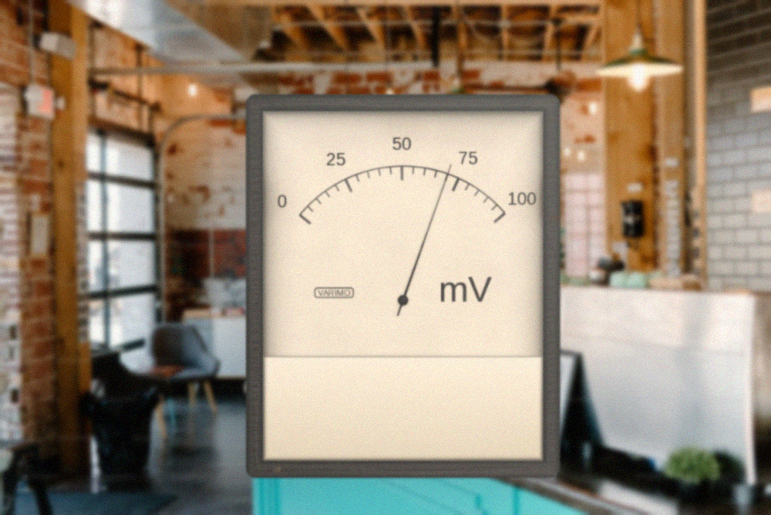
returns 70,mV
